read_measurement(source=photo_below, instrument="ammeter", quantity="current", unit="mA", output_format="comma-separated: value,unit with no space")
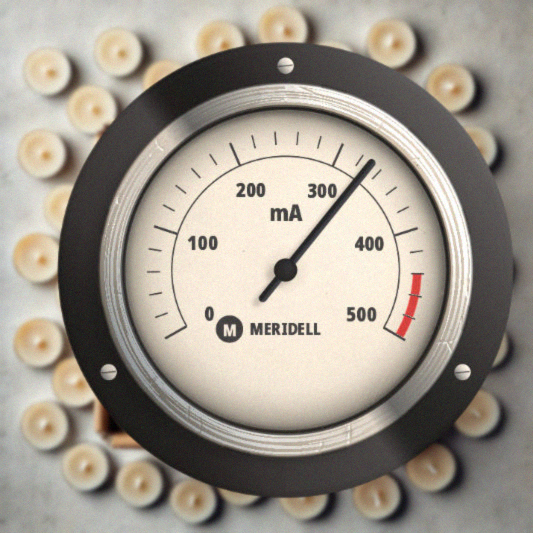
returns 330,mA
